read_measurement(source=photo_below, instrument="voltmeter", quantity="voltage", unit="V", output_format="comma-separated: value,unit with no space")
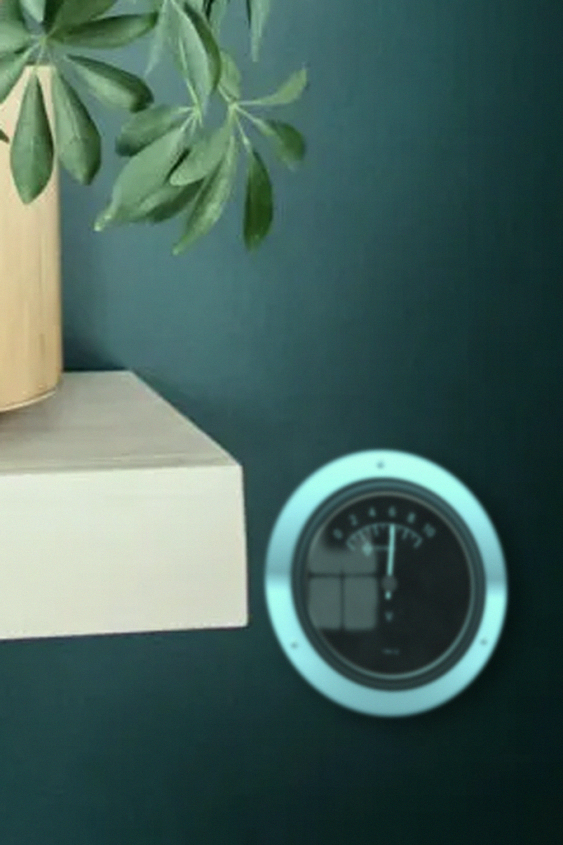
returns 6,V
